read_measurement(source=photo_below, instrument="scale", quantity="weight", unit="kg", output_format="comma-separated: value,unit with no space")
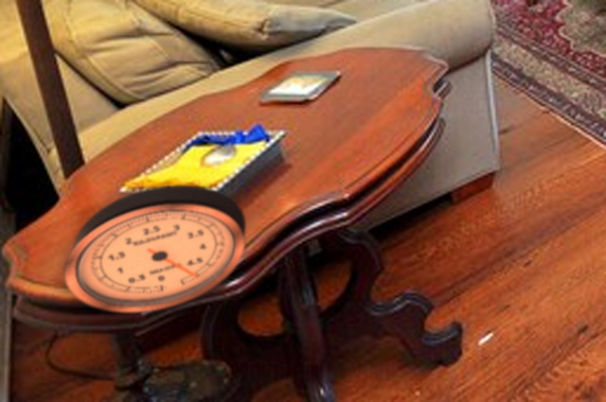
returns 4.75,kg
